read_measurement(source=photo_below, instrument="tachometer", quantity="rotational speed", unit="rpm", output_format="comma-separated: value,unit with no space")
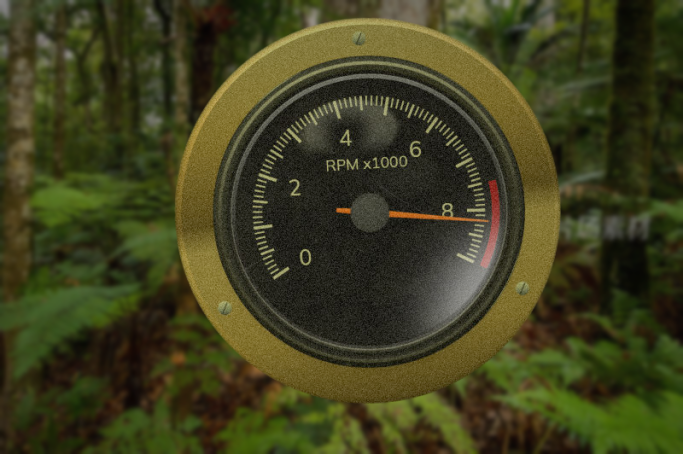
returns 8200,rpm
